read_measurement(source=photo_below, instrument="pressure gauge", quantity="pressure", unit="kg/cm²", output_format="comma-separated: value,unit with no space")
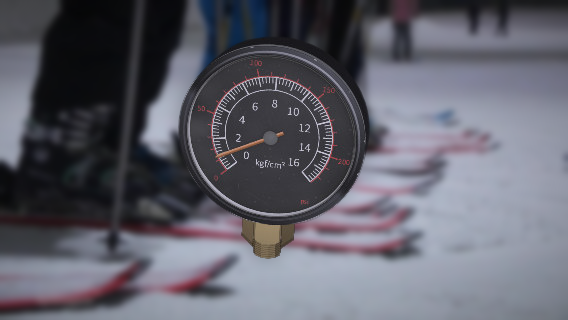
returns 1,kg/cm²
